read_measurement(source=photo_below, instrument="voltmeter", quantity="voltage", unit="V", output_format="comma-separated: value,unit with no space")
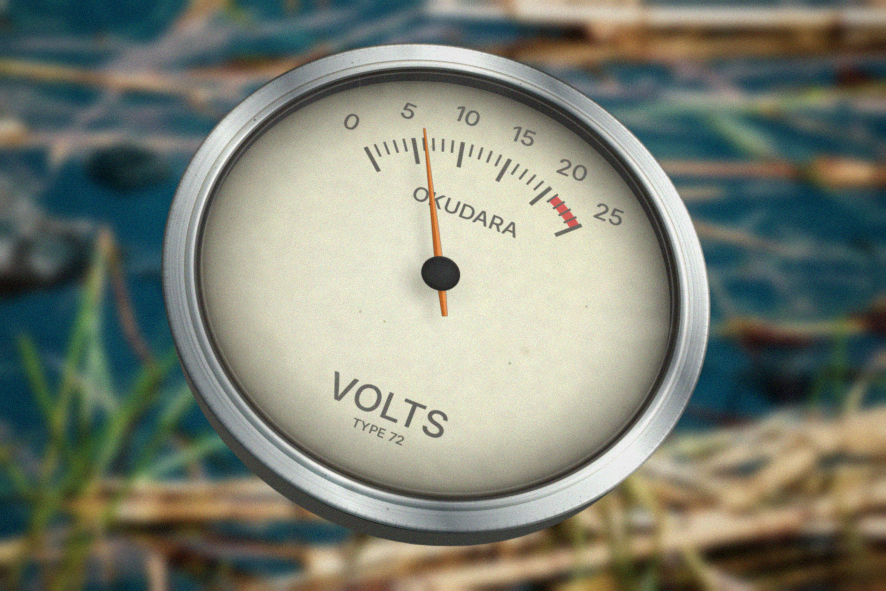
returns 6,V
